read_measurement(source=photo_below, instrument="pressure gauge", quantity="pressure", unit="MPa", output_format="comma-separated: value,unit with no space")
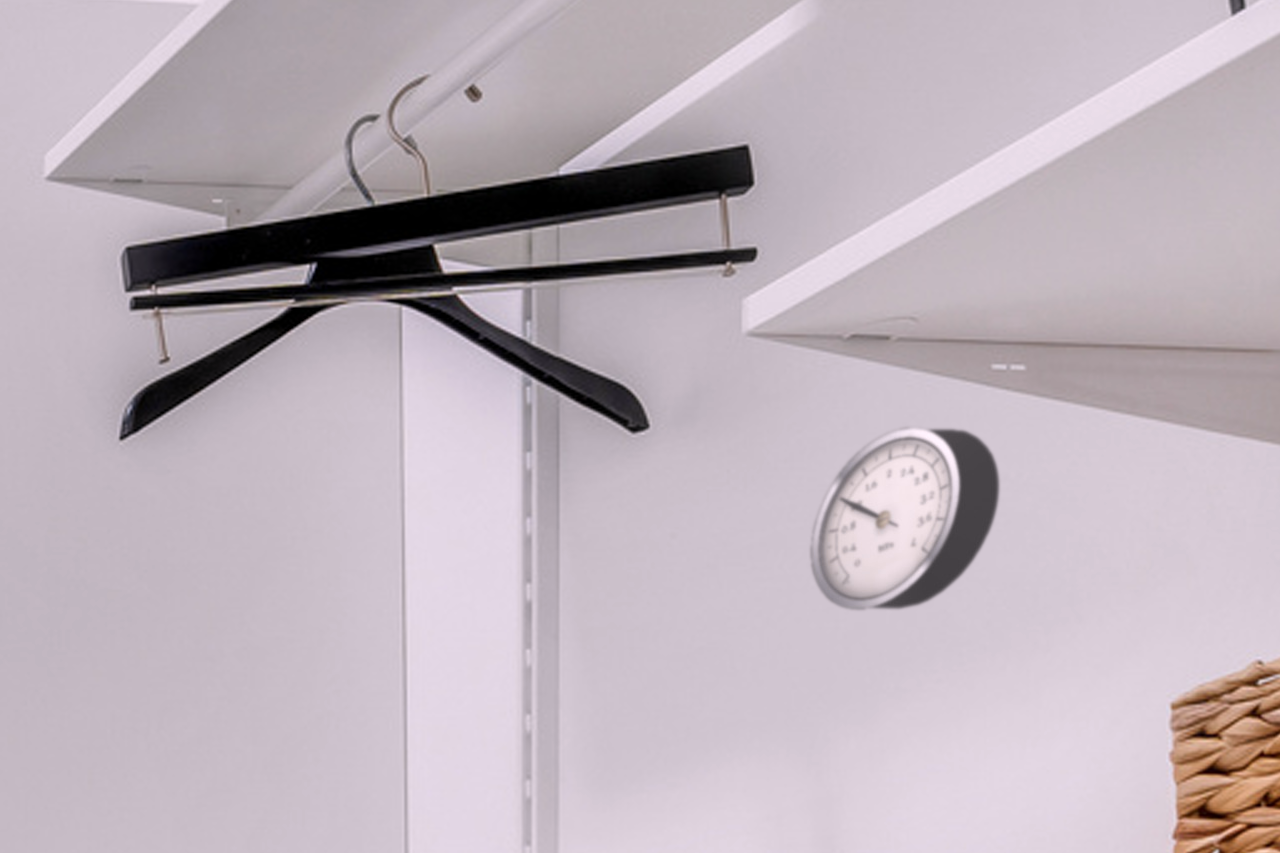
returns 1.2,MPa
